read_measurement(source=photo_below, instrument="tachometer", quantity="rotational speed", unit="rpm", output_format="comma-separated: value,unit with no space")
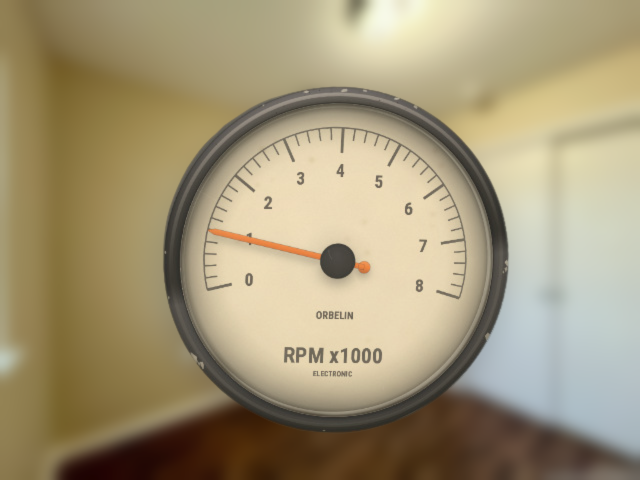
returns 1000,rpm
